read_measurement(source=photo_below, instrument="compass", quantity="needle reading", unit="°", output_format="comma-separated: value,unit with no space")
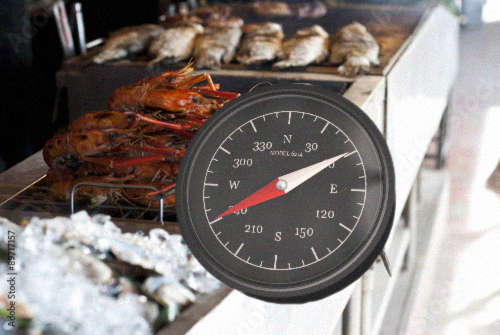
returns 240,°
